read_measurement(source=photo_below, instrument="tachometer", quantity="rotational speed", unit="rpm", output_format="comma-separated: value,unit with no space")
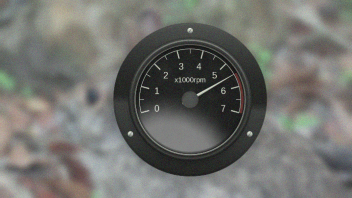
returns 5500,rpm
